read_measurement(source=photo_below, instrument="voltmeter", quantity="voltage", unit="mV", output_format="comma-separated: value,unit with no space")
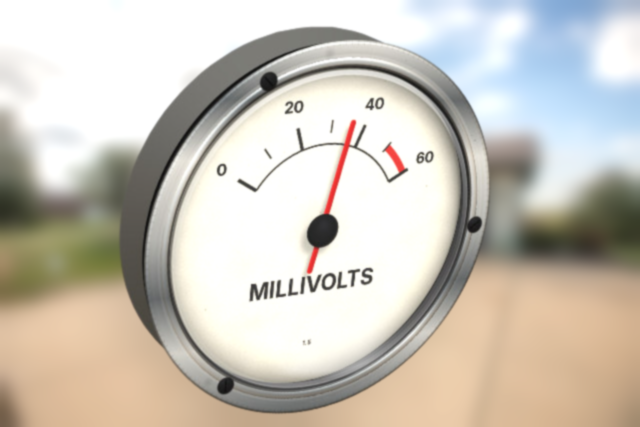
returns 35,mV
